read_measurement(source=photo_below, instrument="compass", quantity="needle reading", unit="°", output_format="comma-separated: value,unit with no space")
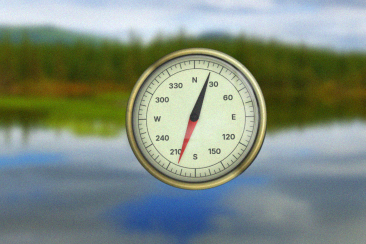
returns 200,°
